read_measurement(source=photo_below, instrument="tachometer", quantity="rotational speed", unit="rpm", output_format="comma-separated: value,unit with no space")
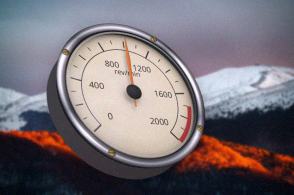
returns 1000,rpm
